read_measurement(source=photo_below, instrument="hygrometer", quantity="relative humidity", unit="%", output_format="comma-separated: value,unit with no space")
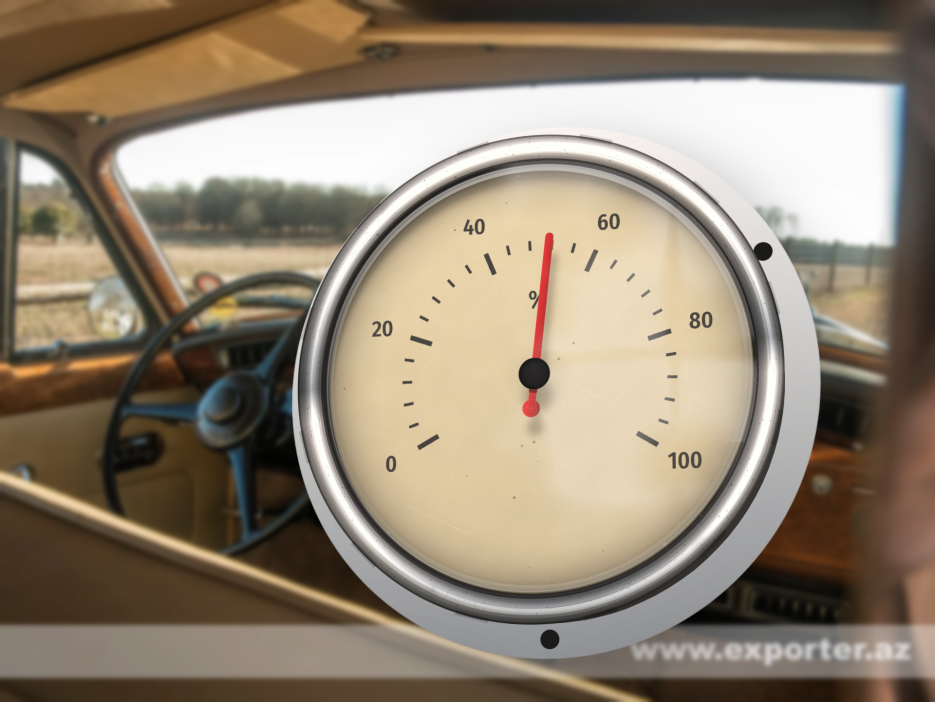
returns 52,%
